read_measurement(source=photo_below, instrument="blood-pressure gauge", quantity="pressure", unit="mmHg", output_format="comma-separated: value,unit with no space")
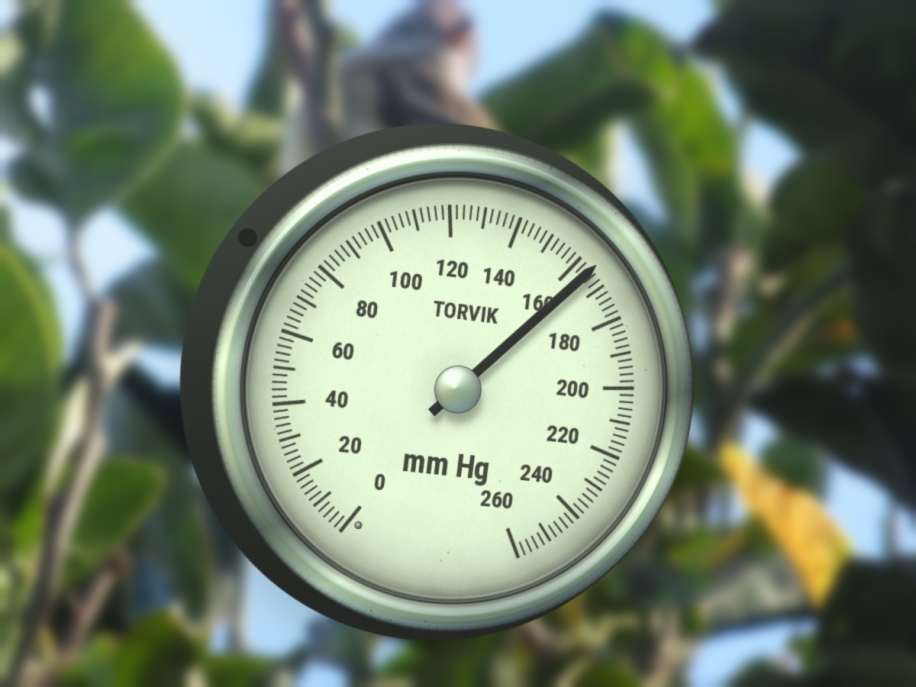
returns 164,mmHg
